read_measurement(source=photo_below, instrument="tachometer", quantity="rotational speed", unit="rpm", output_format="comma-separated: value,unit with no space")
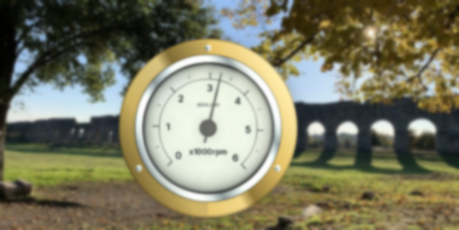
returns 3250,rpm
